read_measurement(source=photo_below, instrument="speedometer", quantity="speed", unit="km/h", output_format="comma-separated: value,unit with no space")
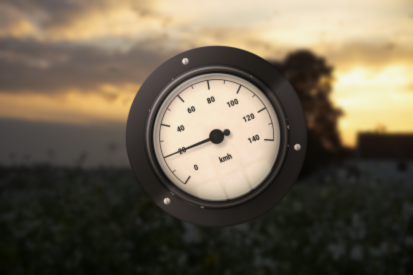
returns 20,km/h
